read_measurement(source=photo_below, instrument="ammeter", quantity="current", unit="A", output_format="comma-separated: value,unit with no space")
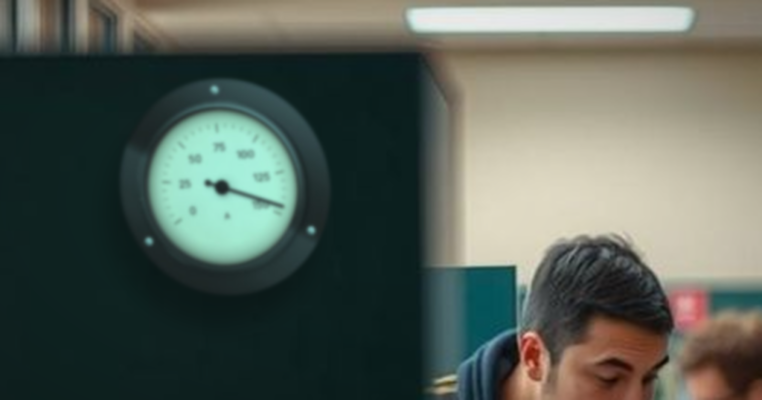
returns 145,A
